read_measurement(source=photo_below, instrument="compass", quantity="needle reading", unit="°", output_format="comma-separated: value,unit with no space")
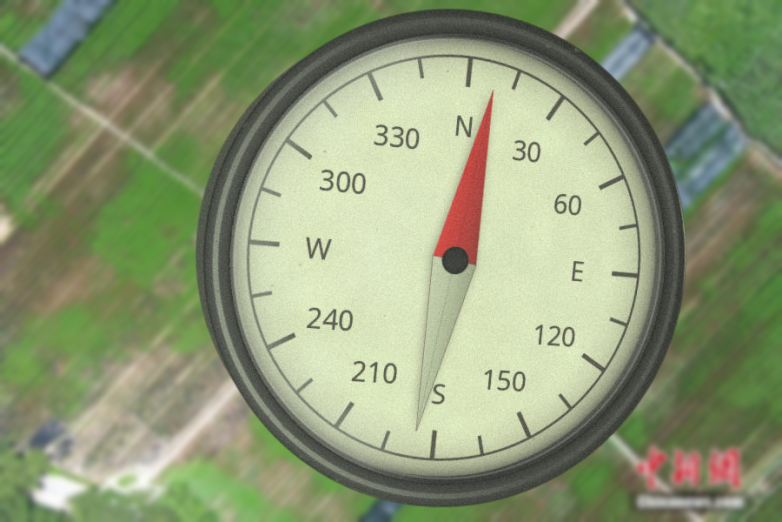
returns 7.5,°
